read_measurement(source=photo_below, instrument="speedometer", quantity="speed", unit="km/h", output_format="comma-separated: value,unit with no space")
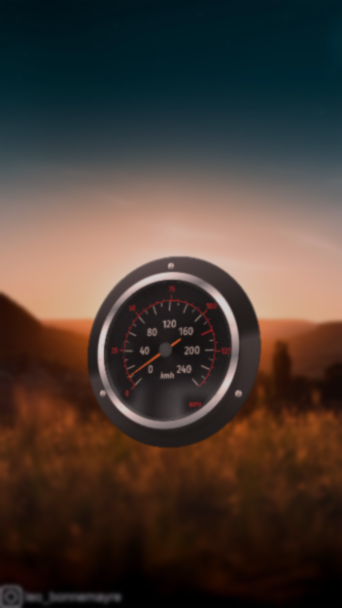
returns 10,km/h
